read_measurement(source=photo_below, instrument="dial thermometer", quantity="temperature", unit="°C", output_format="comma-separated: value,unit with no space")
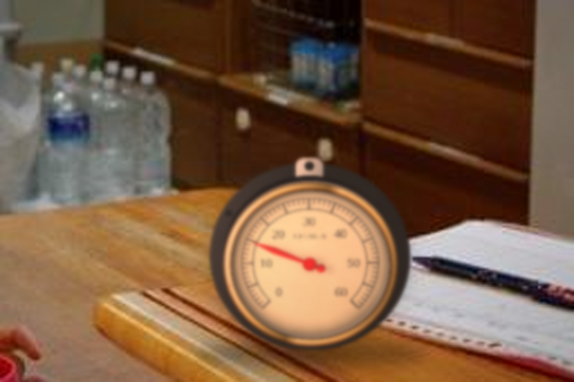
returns 15,°C
